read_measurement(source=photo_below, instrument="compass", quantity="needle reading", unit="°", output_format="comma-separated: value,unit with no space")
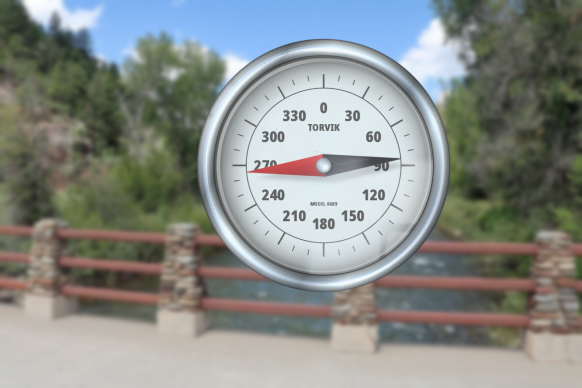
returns 265,°
